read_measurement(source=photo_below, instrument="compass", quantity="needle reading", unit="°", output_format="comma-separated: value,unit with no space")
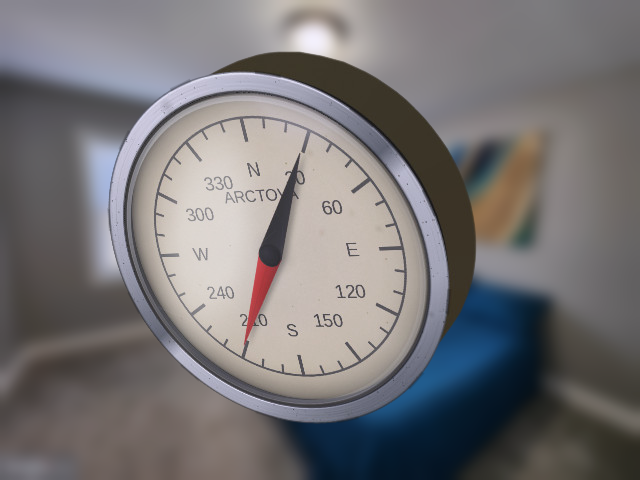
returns 210,°
